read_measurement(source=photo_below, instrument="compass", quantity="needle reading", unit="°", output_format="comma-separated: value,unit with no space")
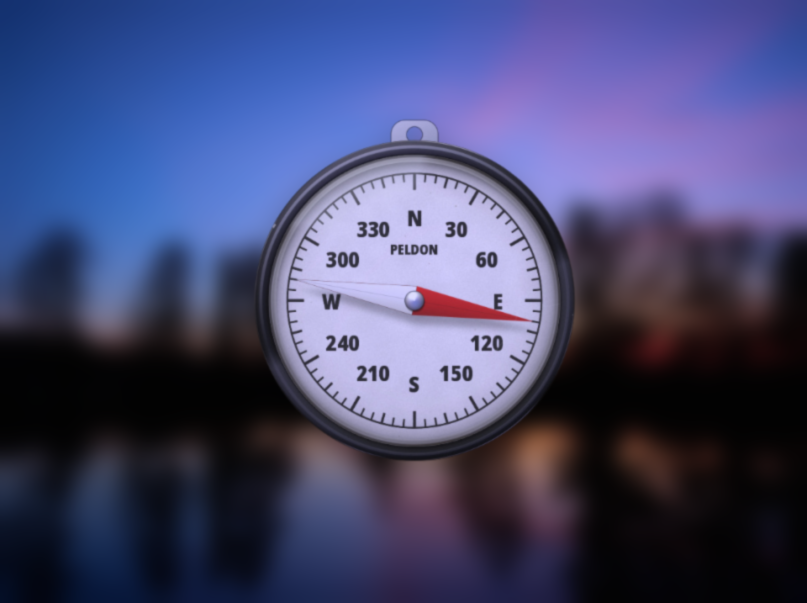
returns 100,°
